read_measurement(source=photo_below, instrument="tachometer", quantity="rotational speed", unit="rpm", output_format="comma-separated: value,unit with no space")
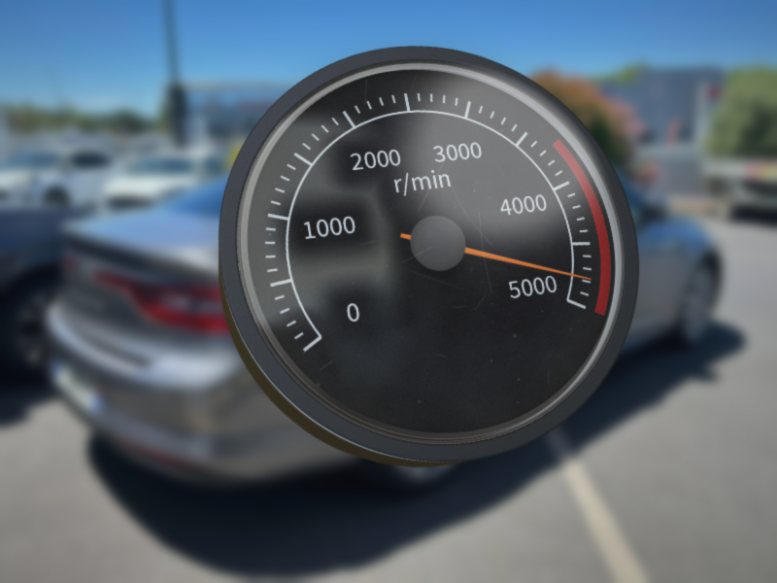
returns 4800,rpm
